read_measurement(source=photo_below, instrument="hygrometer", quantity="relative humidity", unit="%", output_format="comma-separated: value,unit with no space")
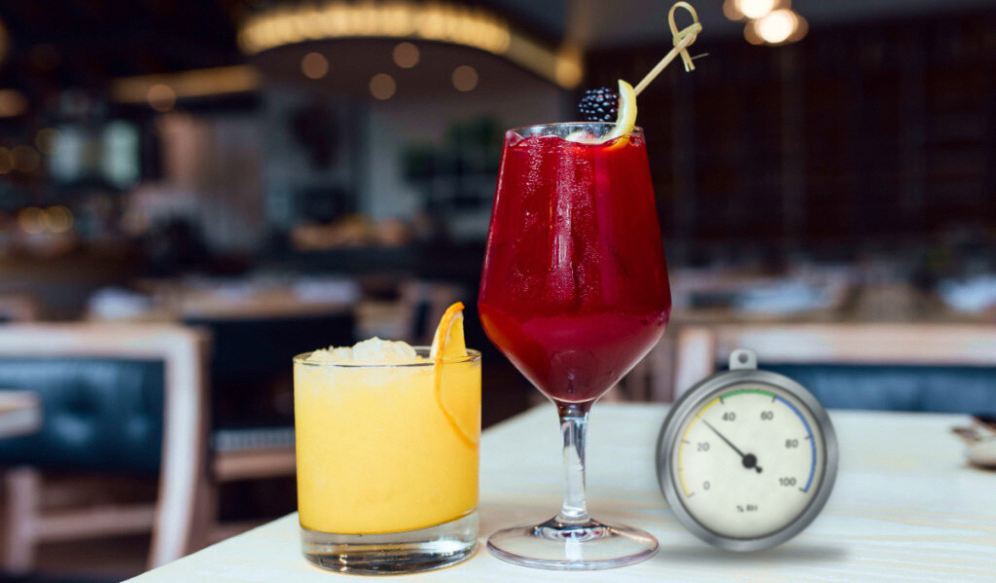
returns 30,%
